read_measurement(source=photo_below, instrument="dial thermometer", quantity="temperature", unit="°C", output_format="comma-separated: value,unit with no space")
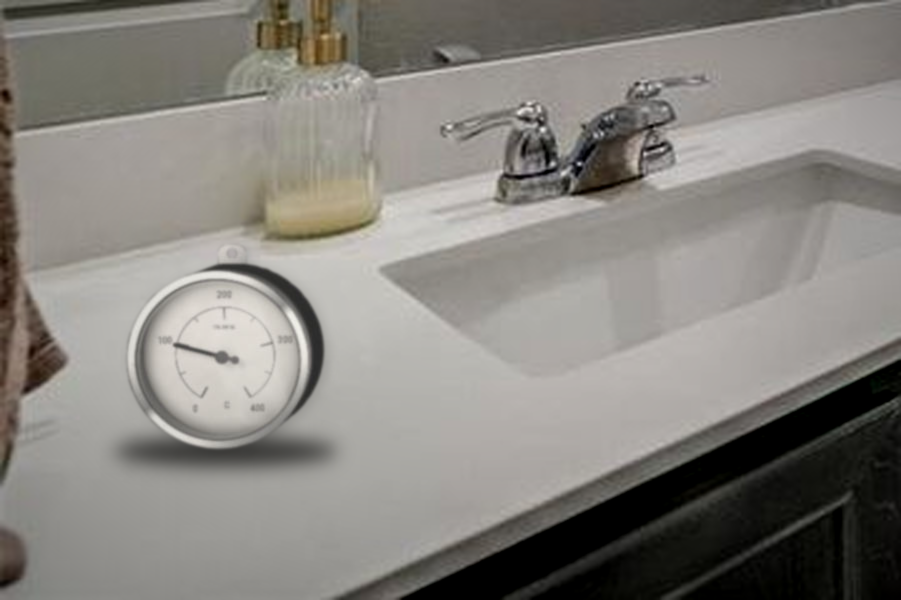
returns 100,°C
